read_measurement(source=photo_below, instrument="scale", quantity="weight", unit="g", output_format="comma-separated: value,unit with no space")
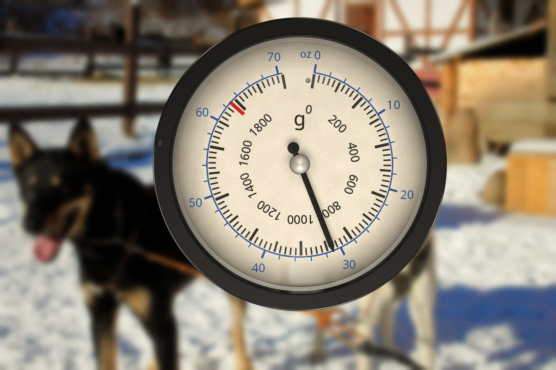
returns 880,g
